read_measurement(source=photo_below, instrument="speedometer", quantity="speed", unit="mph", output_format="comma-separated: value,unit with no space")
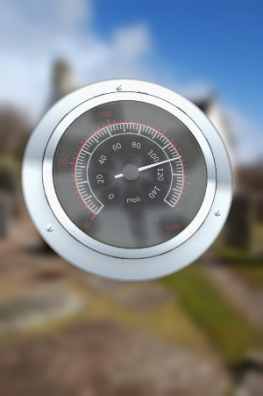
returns 110,mph
